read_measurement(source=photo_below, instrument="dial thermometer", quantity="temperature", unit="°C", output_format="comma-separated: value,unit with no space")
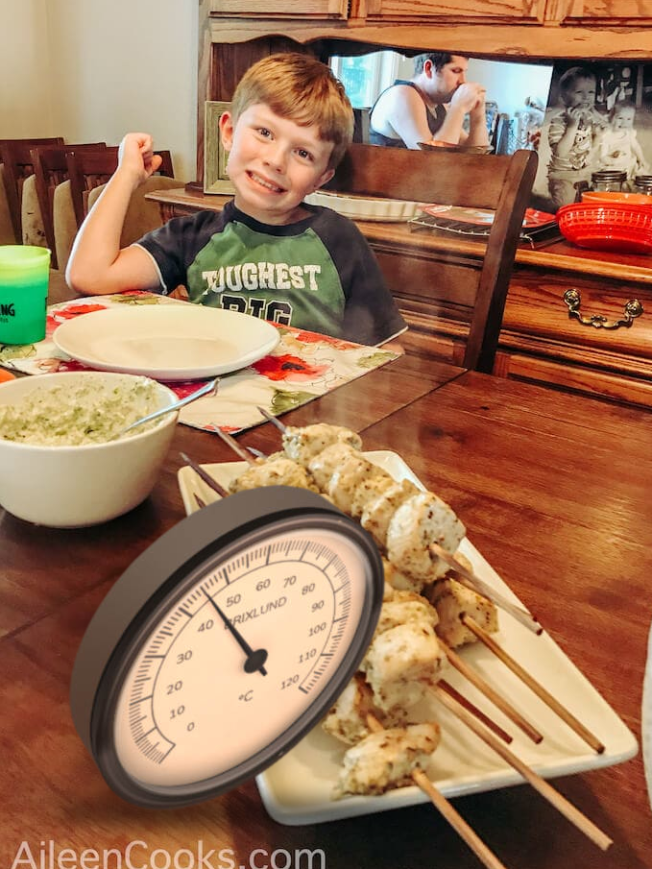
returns 45,°C
